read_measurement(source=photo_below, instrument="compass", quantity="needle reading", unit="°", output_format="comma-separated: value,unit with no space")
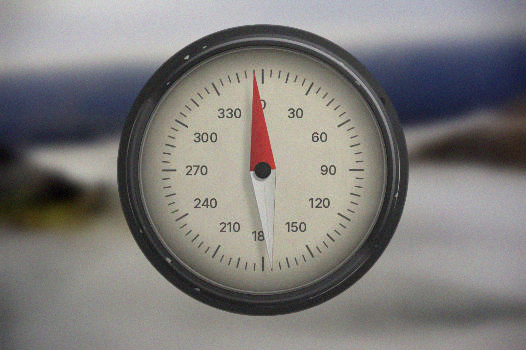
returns 355,°
